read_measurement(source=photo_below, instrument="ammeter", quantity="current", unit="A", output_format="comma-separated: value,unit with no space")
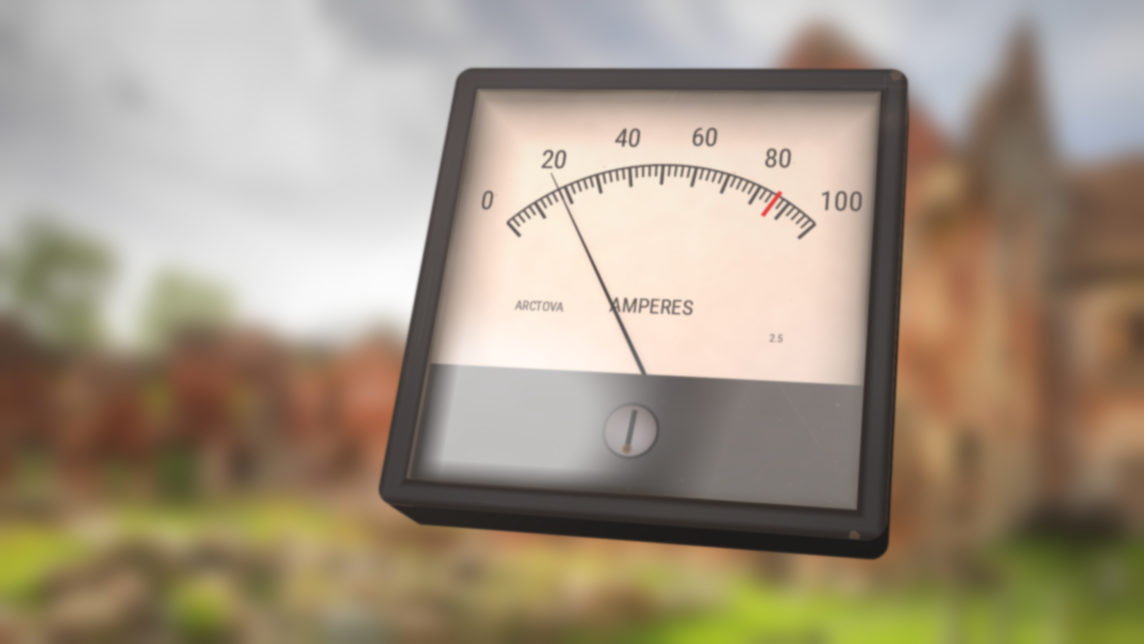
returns 18,A
